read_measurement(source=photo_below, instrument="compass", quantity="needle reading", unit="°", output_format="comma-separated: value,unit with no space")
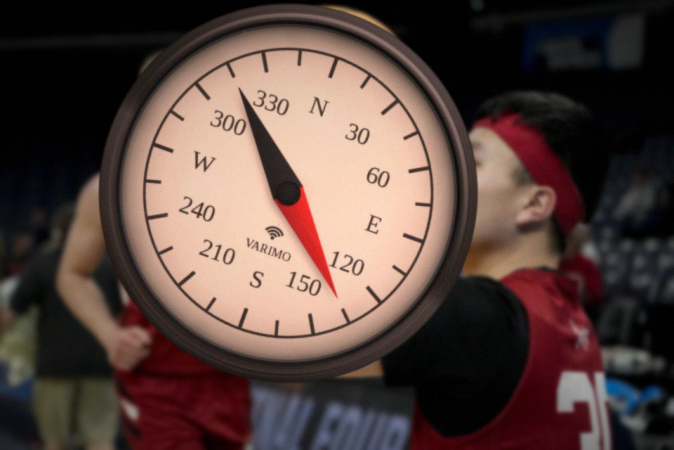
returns 135,°
